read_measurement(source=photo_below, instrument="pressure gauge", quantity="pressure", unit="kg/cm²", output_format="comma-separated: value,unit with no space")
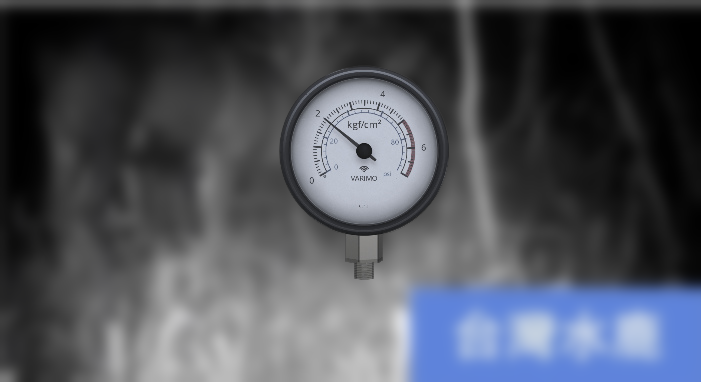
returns 2,kg/cm²
